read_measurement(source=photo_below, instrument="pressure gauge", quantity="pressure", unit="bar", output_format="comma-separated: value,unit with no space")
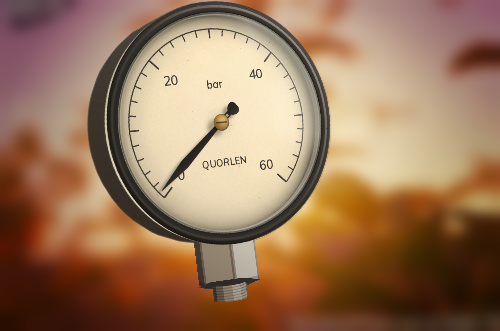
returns 1,bar
